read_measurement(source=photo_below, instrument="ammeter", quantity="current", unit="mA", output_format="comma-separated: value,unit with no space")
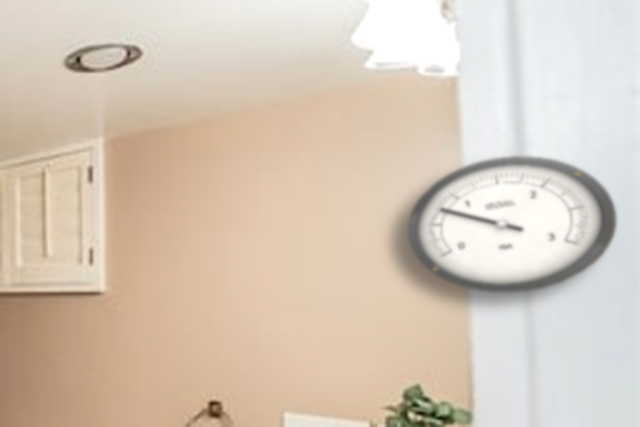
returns 0.75,mA
